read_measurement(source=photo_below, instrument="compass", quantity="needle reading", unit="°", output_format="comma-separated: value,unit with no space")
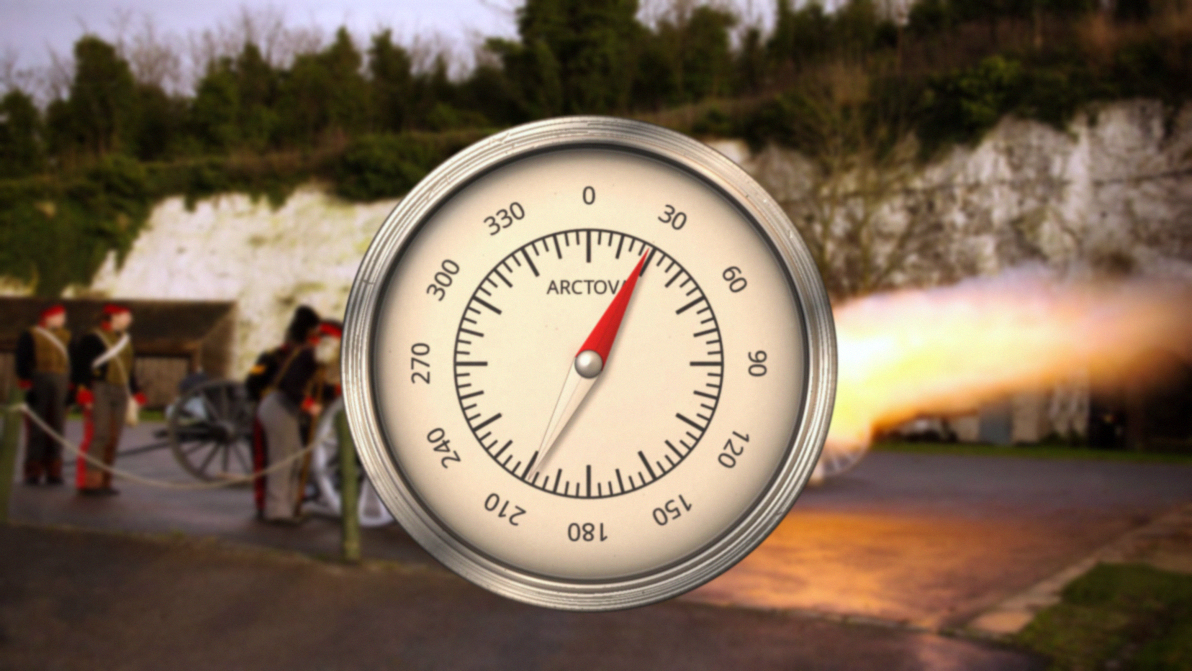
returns 27.5,°
